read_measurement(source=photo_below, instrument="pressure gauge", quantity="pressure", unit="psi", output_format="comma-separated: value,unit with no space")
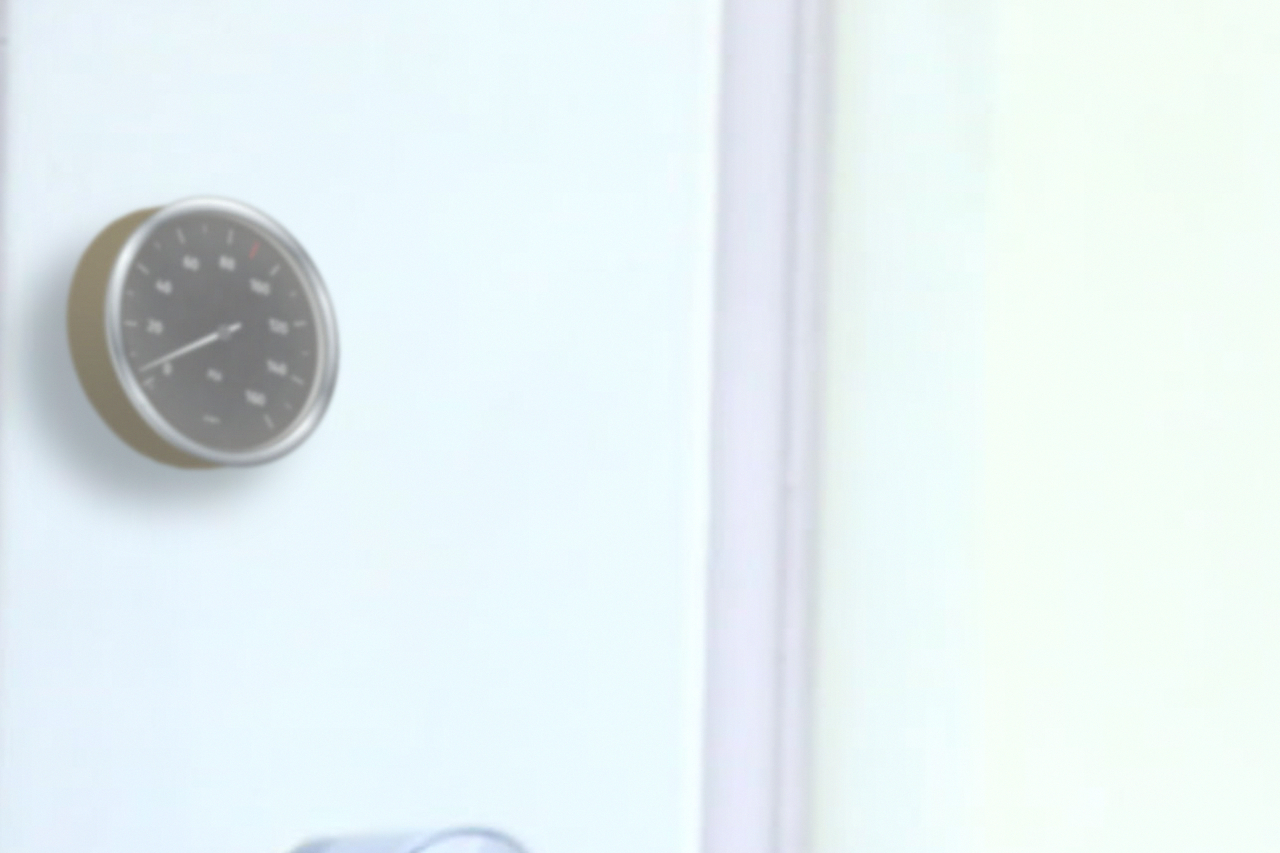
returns 5,psi
